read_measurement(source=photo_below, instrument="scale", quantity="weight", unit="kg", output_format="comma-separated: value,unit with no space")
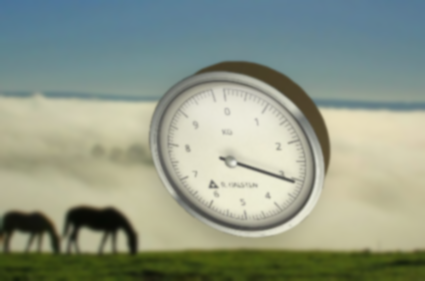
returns 3,kg
